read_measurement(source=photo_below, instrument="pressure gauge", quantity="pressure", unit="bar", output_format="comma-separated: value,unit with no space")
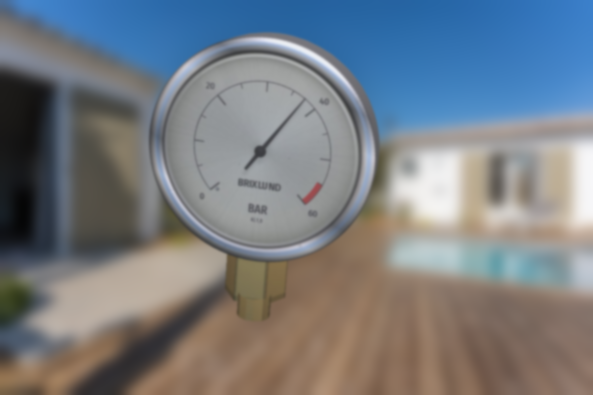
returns 37.5,bar
